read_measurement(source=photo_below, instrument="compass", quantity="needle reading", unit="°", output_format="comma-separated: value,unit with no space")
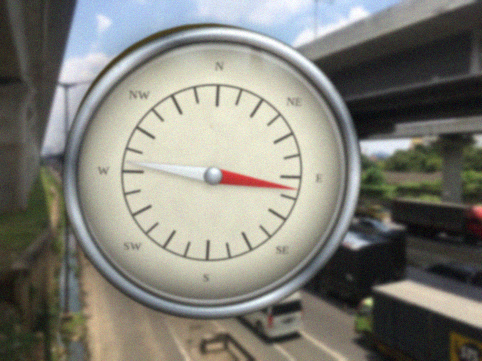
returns 97.5,°
